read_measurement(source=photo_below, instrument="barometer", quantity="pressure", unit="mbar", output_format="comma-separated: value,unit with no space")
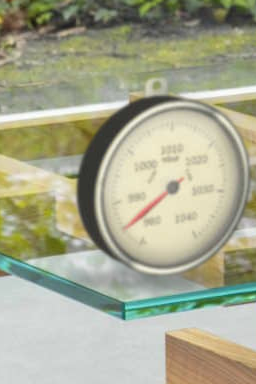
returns 985,mbar
